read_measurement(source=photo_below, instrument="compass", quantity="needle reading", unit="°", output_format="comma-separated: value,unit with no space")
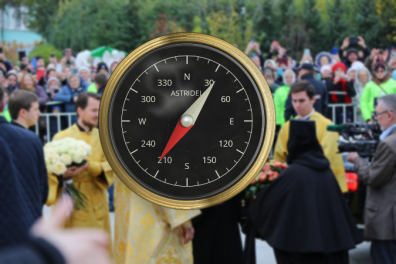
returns 215,°
